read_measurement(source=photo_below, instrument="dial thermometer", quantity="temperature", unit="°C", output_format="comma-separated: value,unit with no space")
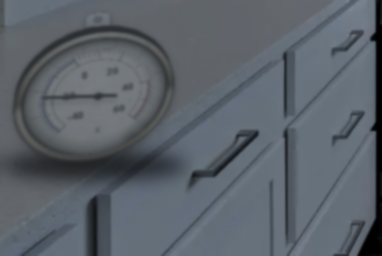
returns -20,°C
